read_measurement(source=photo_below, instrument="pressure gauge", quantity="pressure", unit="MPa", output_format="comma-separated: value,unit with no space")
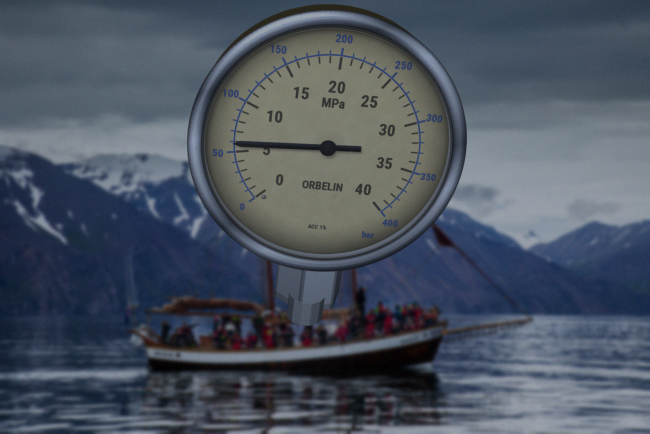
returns 6,MPa
